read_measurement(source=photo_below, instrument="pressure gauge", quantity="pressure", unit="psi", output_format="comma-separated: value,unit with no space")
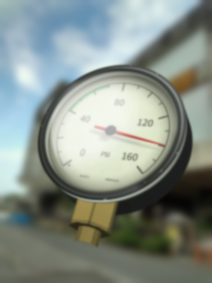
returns 140,psi
